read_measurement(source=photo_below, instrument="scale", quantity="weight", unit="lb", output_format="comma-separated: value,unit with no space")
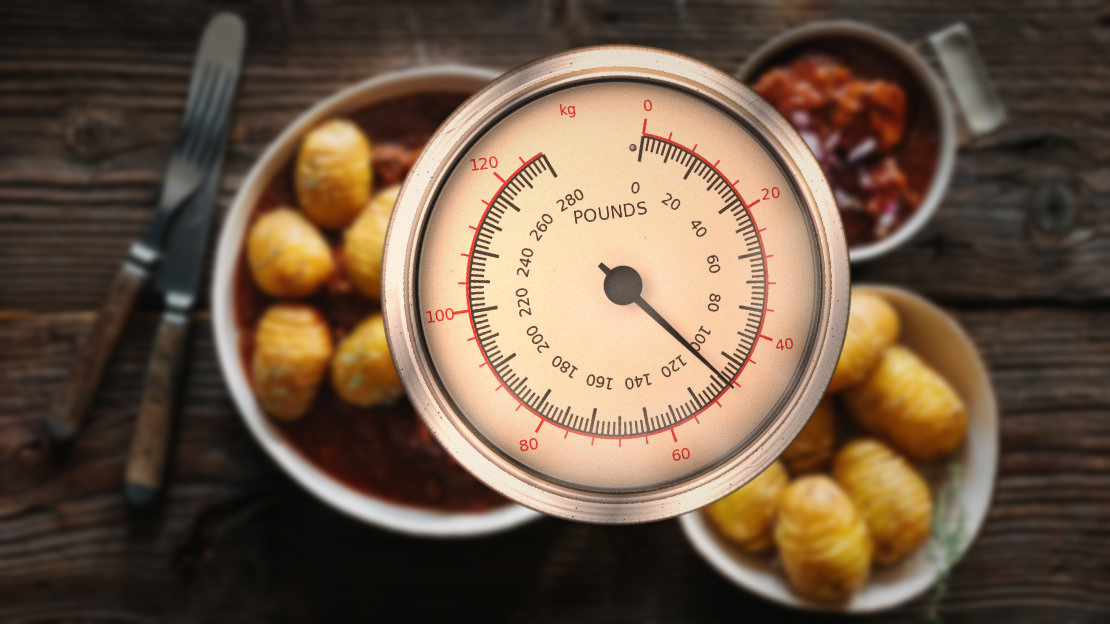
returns 108,lb
